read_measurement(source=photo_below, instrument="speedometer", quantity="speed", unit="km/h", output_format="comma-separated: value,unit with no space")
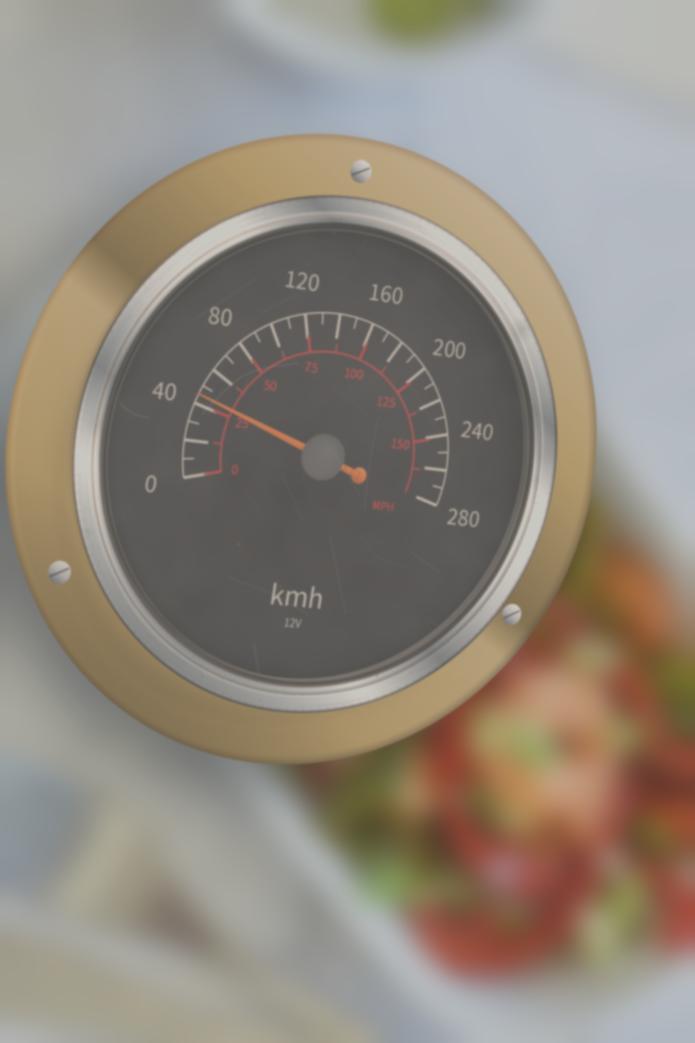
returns 45,km/h
